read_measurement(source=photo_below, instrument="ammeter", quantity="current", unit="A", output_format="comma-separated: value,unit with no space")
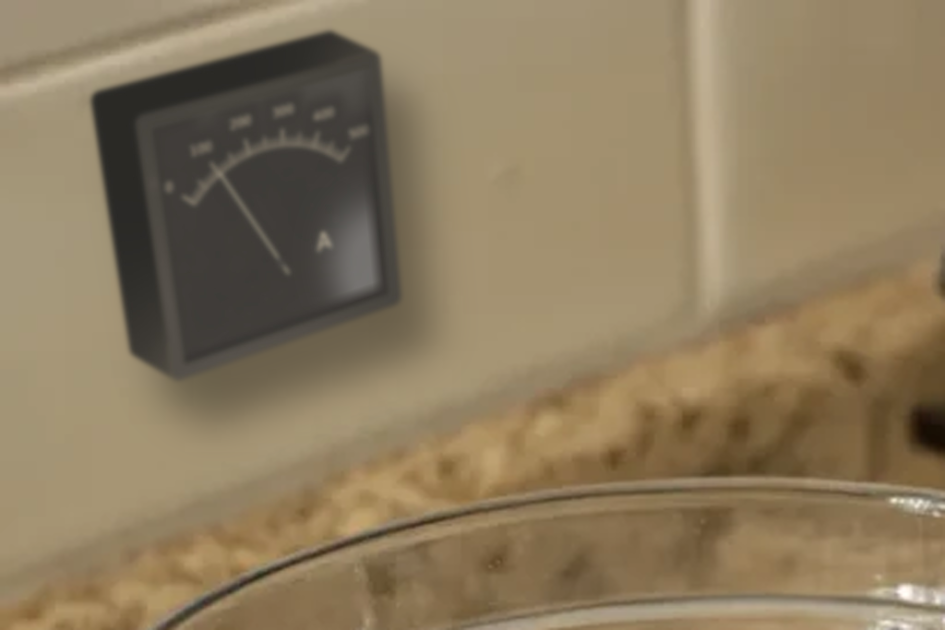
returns 100,A
